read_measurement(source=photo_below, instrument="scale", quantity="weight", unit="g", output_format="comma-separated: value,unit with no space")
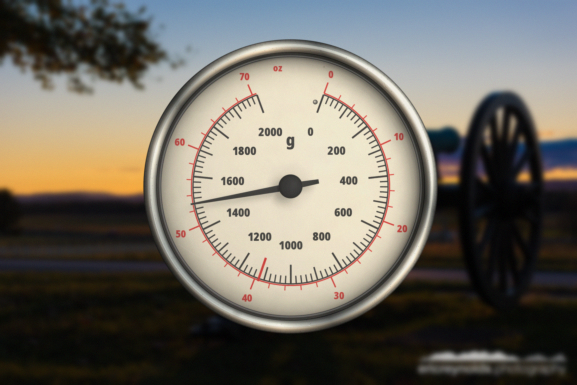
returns 1500,g
